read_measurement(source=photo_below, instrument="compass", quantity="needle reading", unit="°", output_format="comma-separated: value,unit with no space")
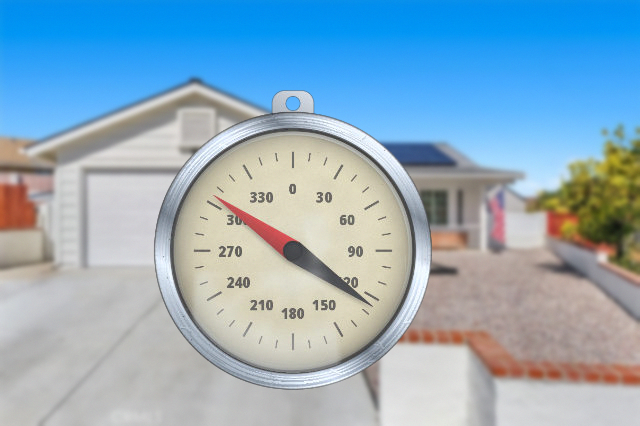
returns 305,°
